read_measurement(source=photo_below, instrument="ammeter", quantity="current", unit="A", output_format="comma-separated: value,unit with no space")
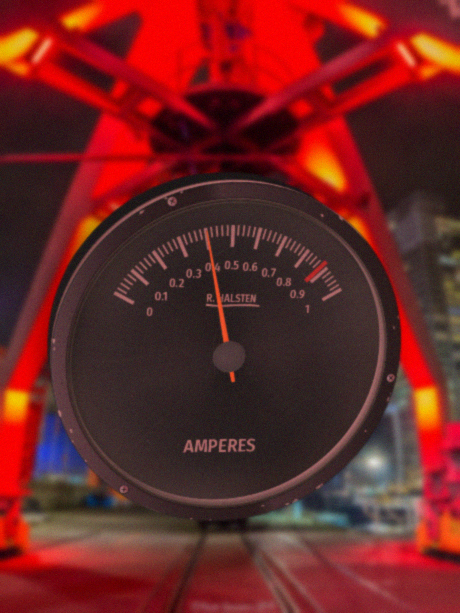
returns 0.4,A
